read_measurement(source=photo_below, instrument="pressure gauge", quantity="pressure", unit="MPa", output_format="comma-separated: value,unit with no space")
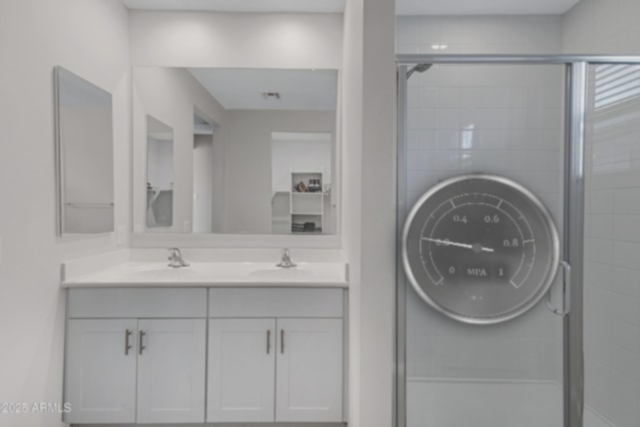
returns 0.2,MPa
